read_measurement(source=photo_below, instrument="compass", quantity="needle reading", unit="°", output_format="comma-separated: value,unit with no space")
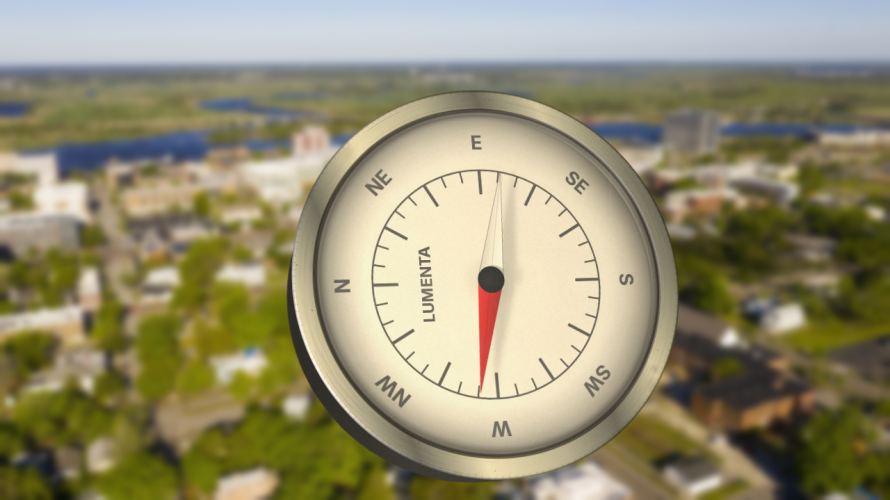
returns 280,°
